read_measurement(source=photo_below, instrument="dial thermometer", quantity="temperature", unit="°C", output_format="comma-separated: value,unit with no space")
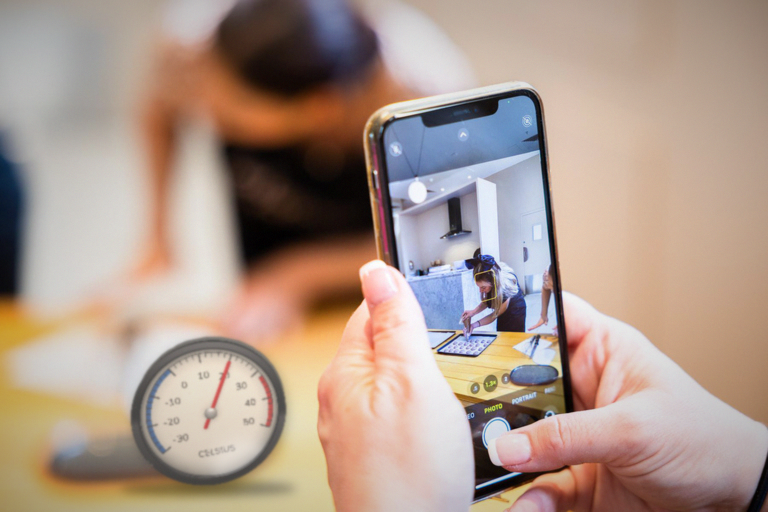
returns 20,°C
